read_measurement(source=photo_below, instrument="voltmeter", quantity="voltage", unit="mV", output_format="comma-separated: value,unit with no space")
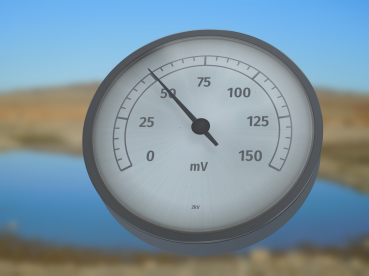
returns 50,mV
